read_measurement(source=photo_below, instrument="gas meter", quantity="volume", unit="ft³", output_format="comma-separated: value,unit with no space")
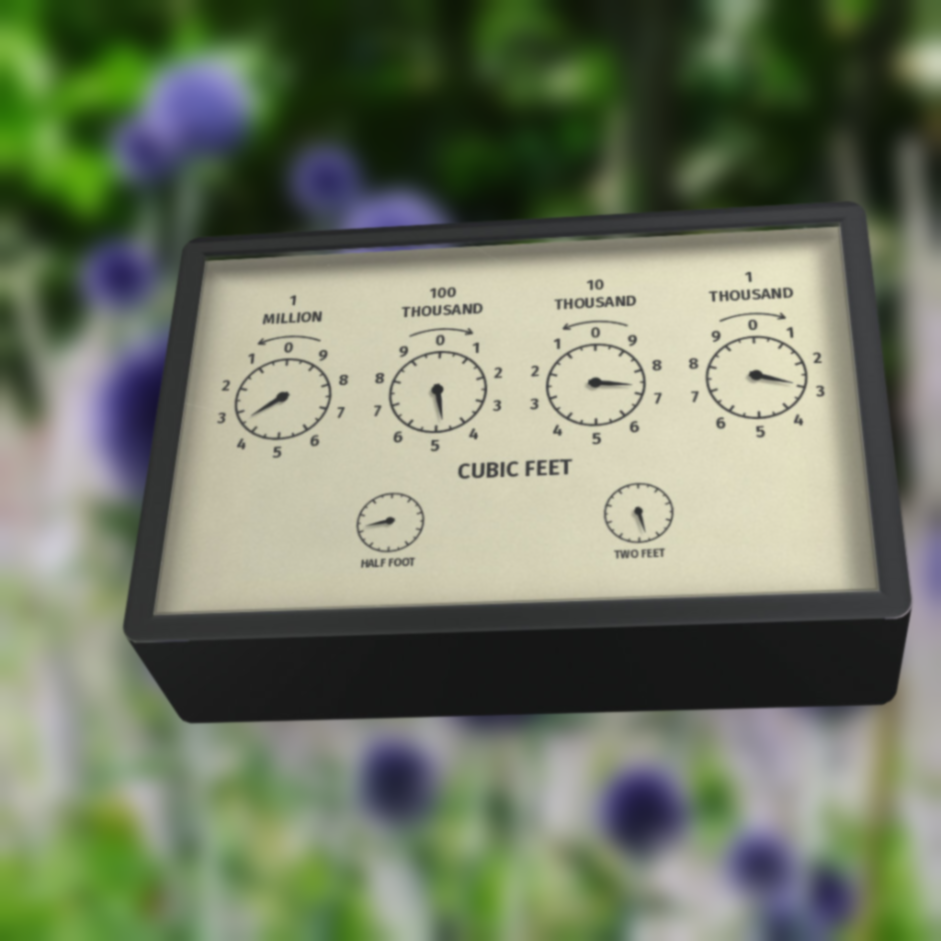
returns 347300,ft³
